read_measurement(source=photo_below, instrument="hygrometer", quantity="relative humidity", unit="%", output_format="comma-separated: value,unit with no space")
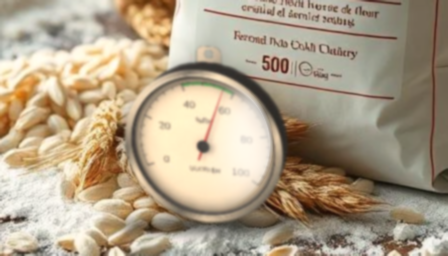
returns 56,%
